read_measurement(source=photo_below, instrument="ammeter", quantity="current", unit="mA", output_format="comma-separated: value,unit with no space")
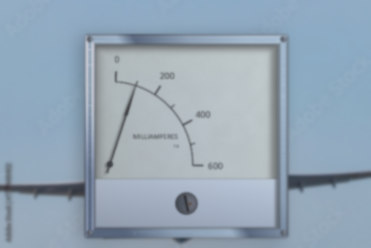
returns 100,mA
